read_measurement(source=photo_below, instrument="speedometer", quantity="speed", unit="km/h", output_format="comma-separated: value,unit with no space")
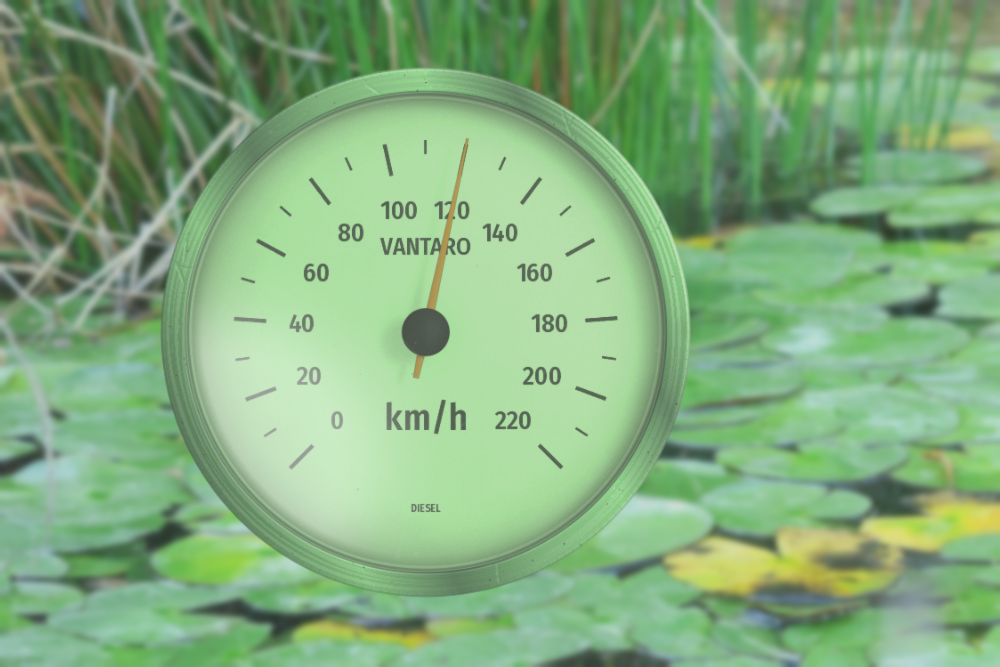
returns 120,km/h
